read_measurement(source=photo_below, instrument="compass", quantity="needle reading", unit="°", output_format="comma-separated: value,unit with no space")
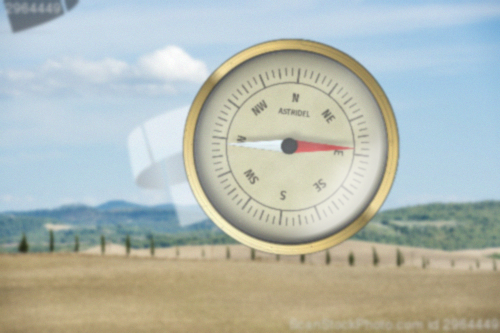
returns 85,°
